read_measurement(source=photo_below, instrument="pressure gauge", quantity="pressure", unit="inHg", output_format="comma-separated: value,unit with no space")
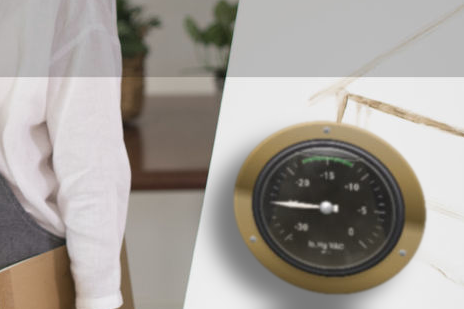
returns -25,inHg
